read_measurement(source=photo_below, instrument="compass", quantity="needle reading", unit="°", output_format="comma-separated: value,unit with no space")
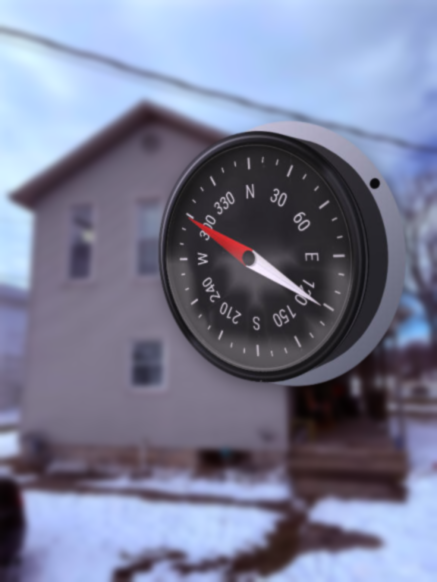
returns 300,°
